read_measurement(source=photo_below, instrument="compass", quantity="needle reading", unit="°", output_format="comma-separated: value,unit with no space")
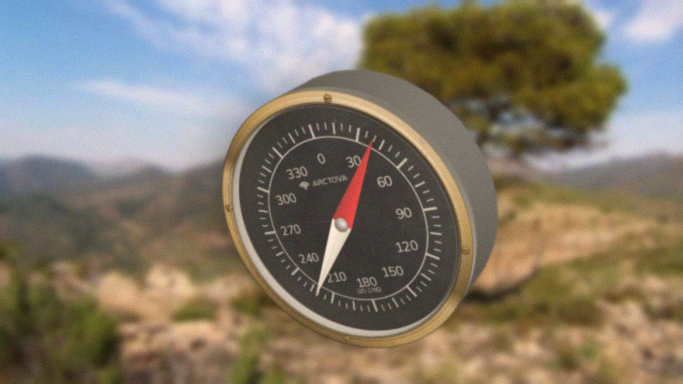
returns 40,°
